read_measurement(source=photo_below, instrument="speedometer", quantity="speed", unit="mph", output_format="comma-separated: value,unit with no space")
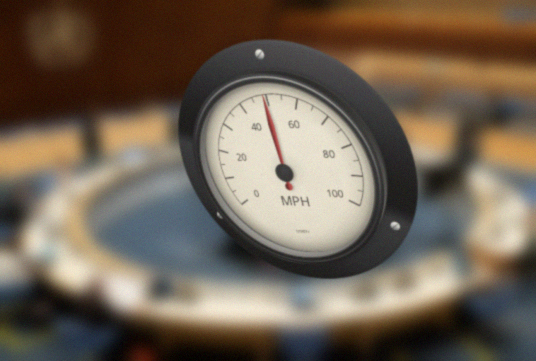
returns 50,mph
